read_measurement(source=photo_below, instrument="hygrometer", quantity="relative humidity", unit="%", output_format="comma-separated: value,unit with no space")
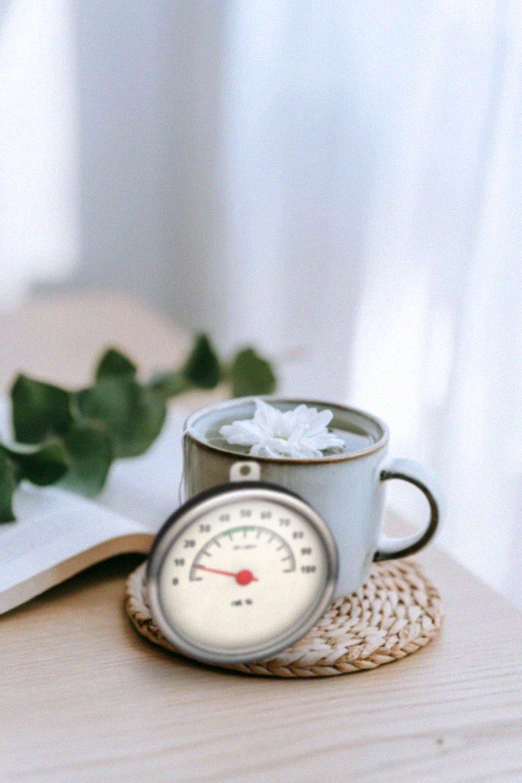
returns 10,%
